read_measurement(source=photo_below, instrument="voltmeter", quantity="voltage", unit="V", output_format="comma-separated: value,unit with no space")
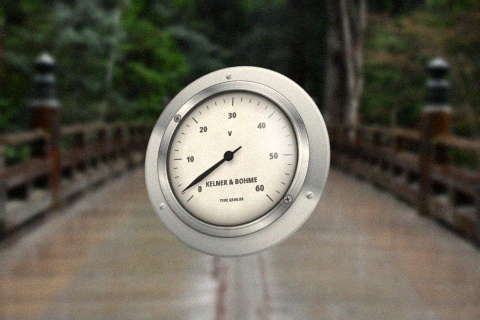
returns 2,V
